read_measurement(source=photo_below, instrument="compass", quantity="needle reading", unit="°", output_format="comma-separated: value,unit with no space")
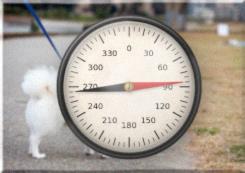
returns 85,°
